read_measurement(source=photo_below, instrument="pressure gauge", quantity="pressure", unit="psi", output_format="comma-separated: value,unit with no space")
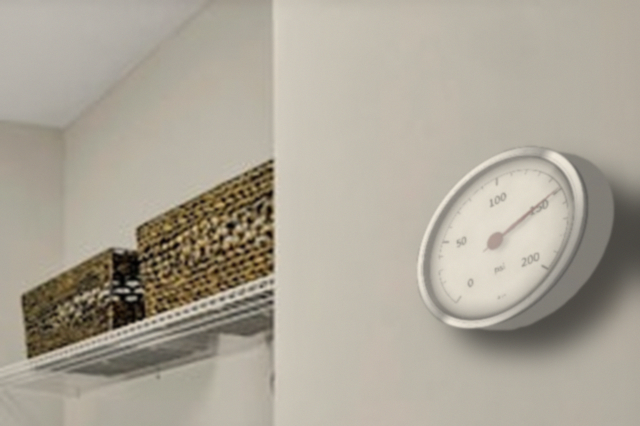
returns 150,psi
